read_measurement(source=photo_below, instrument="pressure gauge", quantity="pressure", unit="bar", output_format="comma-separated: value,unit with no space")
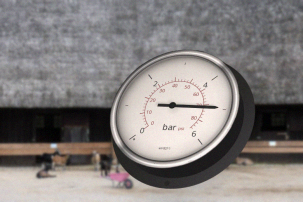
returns 5,bar
